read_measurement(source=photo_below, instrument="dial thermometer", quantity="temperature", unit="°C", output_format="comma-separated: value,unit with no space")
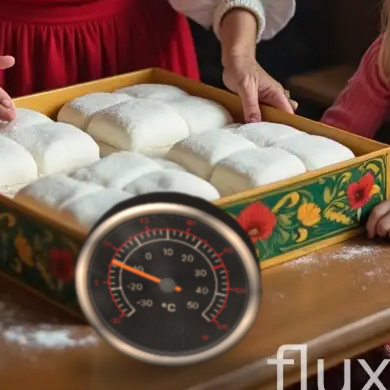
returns -10,°C
